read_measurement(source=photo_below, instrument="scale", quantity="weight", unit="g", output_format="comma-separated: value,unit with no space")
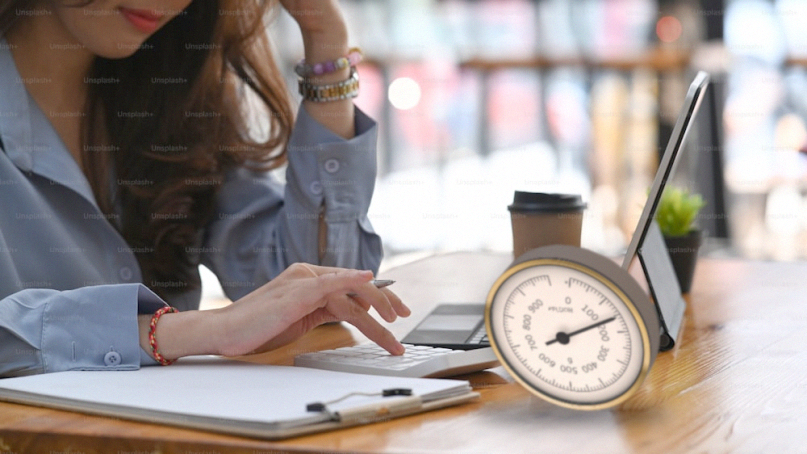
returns 150,g
